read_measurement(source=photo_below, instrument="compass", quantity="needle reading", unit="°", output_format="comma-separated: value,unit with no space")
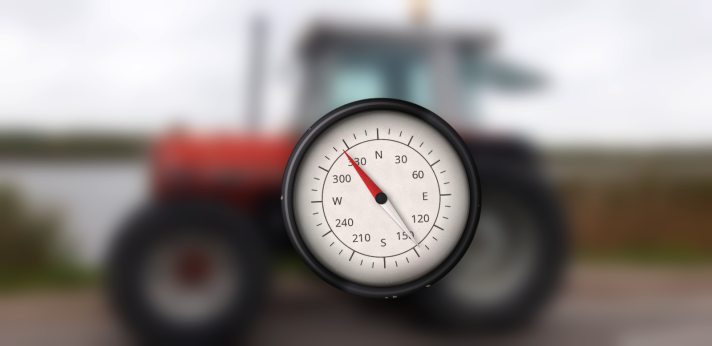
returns 325,°
